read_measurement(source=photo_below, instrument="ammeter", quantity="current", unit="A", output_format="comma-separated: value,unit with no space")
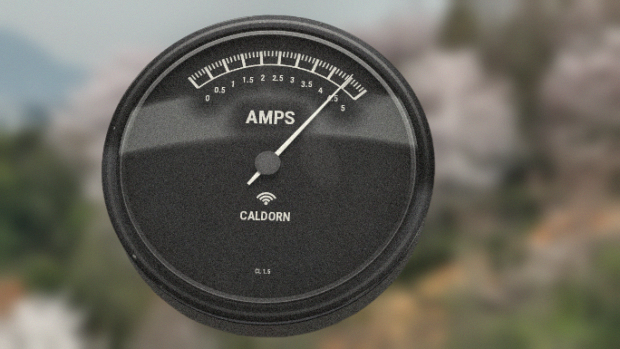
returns 4.5,A
